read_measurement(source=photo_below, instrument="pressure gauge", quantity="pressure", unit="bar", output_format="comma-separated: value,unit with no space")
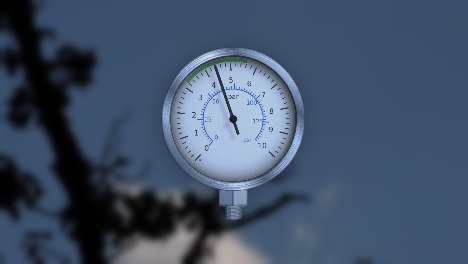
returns 4.4,bar
